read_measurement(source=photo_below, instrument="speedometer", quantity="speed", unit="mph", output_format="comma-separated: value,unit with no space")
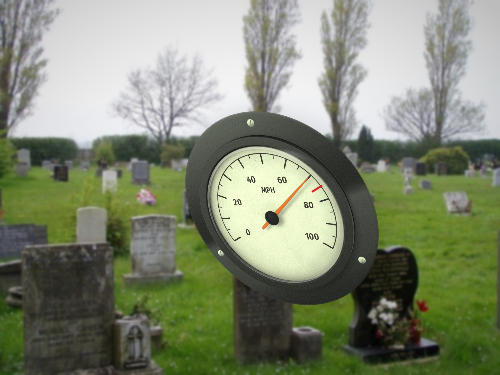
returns 70,mph
